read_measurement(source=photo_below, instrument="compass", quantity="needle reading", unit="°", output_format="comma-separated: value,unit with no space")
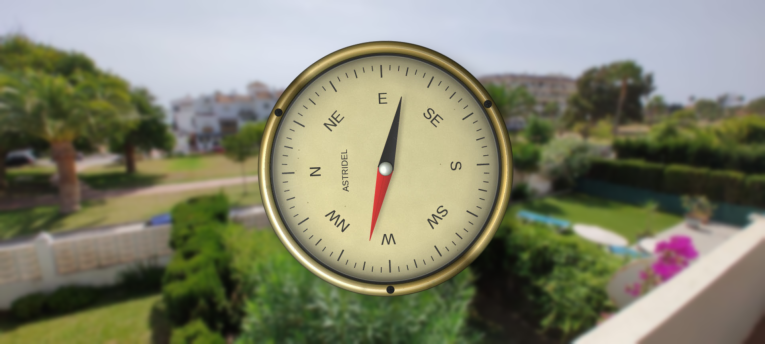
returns 285,°
